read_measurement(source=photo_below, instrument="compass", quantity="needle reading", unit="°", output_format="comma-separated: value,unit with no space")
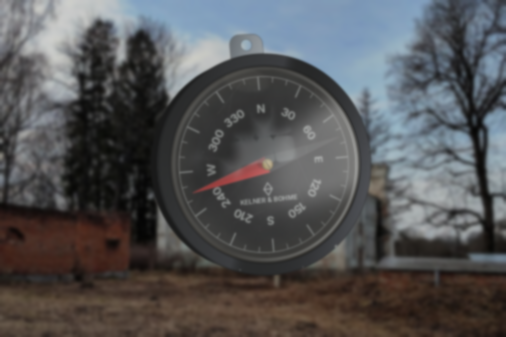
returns 255,°
